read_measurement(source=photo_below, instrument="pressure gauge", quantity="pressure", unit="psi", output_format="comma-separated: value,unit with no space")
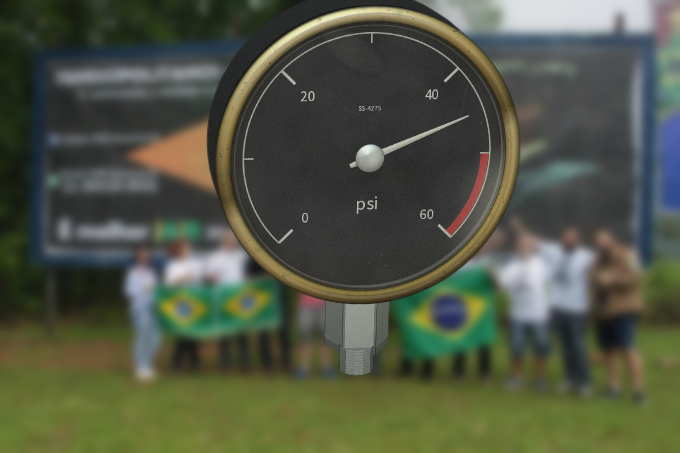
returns 45,psi
